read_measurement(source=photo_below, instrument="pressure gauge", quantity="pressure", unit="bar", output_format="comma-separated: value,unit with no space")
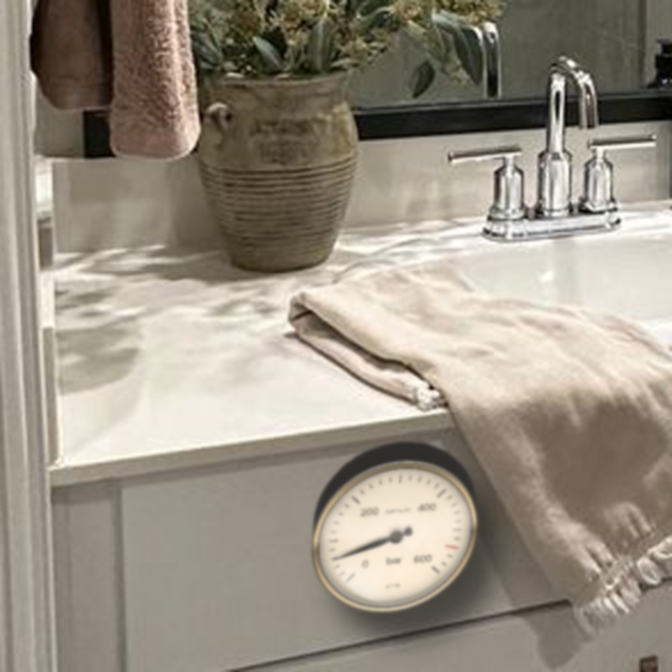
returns 60,bar
